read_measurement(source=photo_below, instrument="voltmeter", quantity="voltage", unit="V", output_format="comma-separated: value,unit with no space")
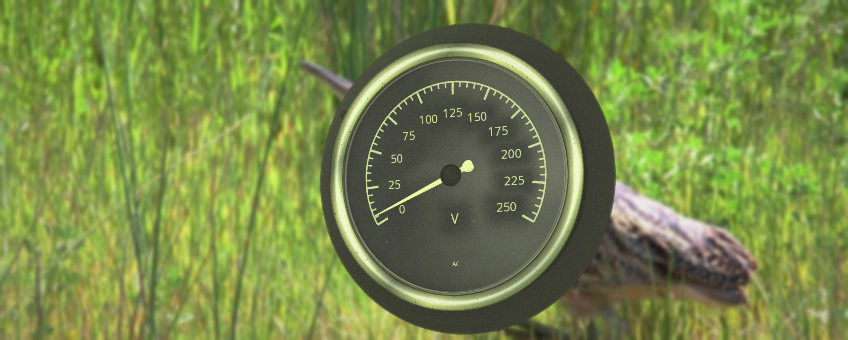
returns 5,V
